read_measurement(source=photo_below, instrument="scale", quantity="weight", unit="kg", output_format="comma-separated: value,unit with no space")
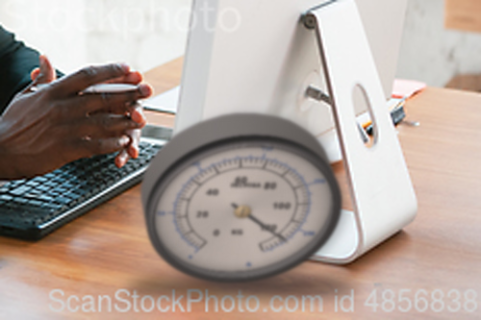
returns 120,kg
